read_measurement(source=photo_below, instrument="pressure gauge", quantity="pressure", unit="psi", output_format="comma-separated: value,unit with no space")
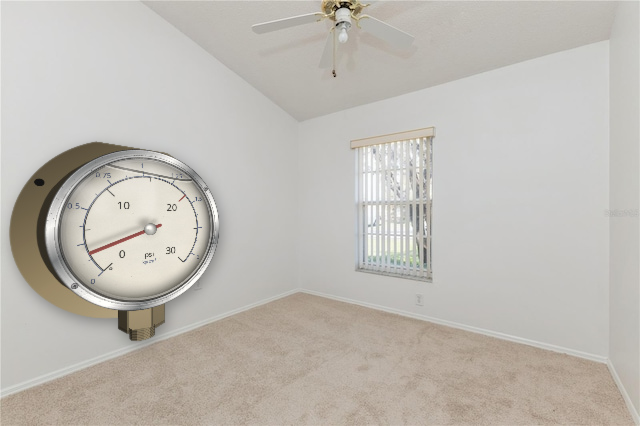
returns 2.5,psi
